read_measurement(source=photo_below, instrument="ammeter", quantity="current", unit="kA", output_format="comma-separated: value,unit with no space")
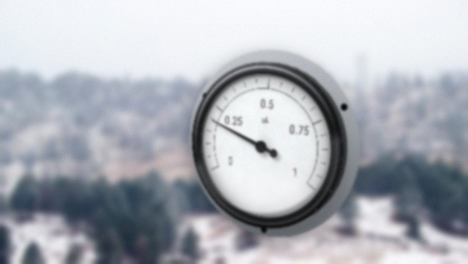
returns 0.2,kA
